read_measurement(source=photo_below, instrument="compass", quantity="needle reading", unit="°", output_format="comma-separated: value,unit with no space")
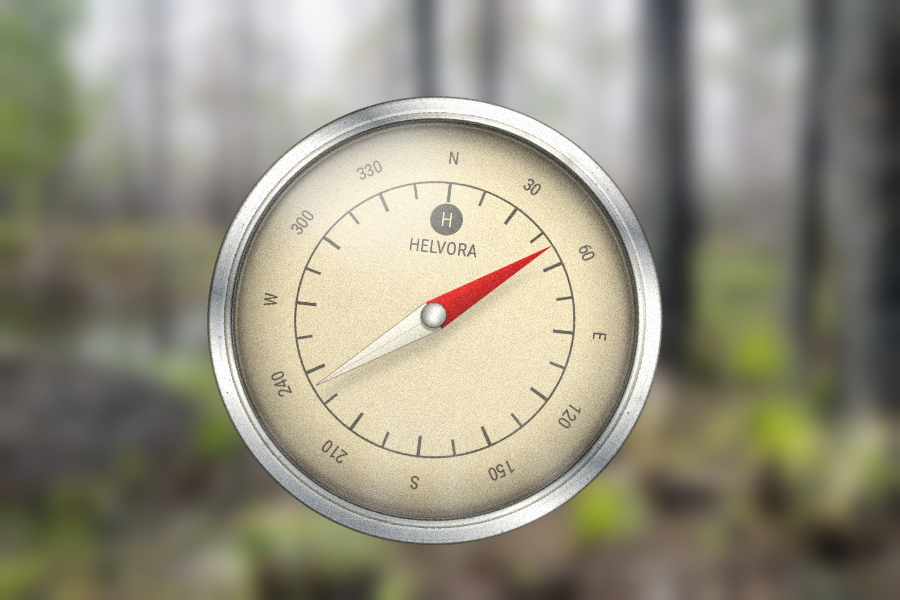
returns 52.5,°
